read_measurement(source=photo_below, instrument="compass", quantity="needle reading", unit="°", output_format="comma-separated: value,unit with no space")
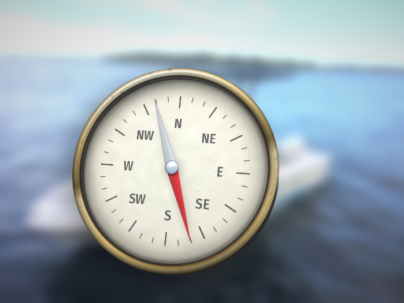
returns 160,°
